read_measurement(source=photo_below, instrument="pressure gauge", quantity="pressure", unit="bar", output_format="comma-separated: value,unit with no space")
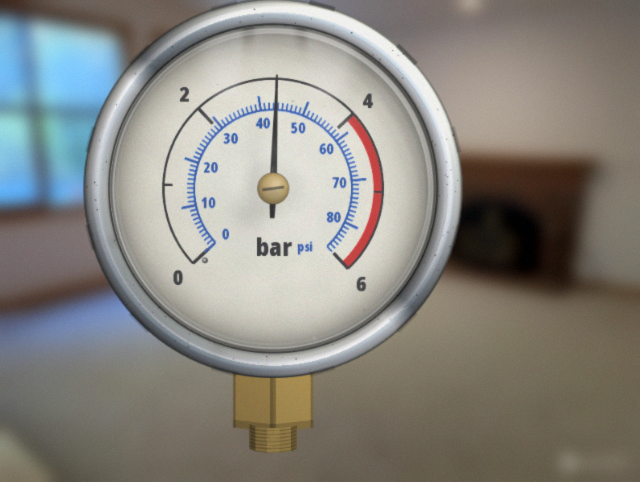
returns 3,bar
